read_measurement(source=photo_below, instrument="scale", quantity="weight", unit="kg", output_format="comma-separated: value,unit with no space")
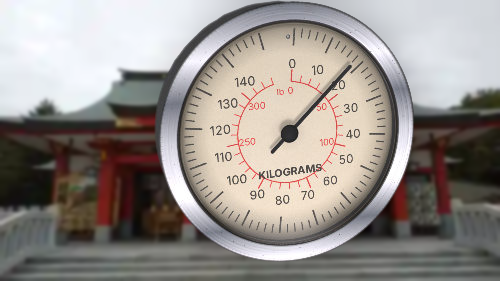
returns 18,kg
